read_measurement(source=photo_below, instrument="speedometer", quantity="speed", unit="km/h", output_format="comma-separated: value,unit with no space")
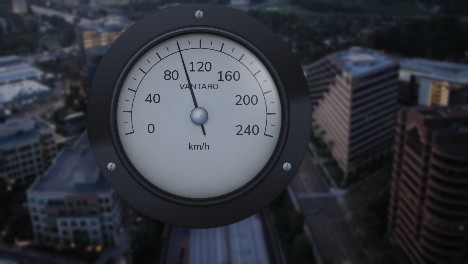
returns 100,km/h
